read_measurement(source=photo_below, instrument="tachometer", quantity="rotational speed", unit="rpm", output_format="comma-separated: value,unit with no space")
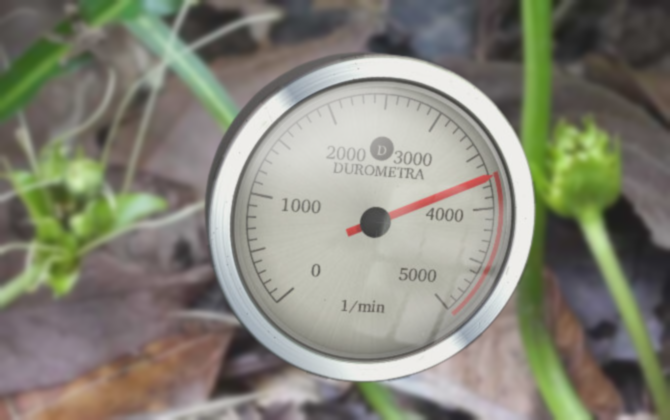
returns 3700,rpm
